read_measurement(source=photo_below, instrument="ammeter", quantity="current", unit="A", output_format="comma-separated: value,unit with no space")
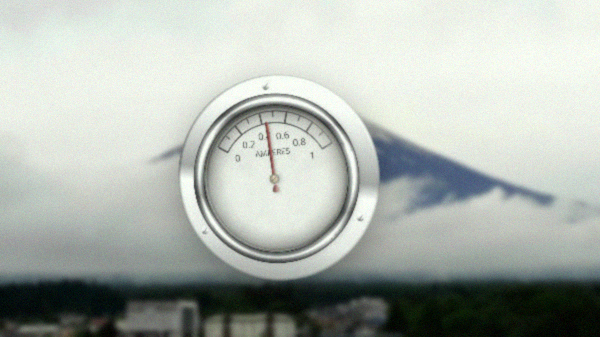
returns 0.45,A
